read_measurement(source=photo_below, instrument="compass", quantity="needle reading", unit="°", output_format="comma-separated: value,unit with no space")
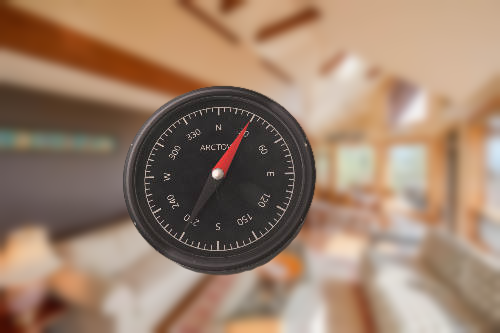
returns 30,°
